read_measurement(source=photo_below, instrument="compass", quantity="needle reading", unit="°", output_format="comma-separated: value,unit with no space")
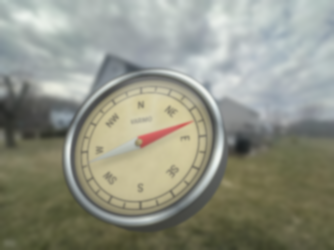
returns 75,°
